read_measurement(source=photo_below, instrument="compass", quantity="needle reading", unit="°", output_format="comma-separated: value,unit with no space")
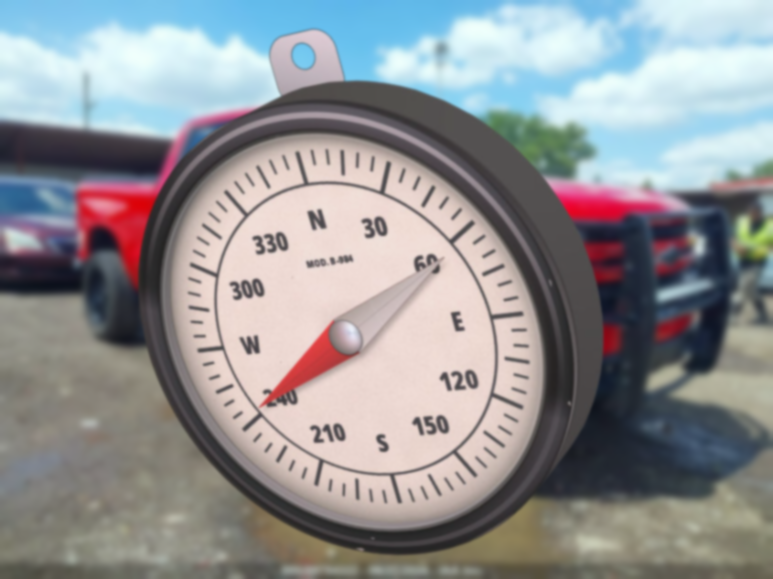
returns 242.5,°
